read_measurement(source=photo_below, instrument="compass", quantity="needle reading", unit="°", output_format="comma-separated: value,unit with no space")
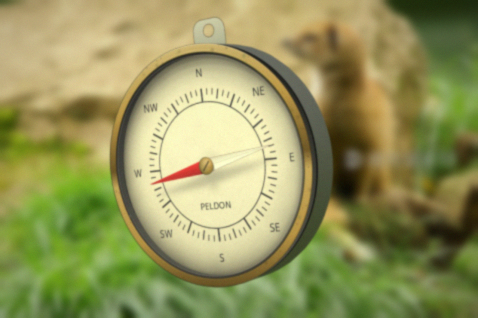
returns 260,°
